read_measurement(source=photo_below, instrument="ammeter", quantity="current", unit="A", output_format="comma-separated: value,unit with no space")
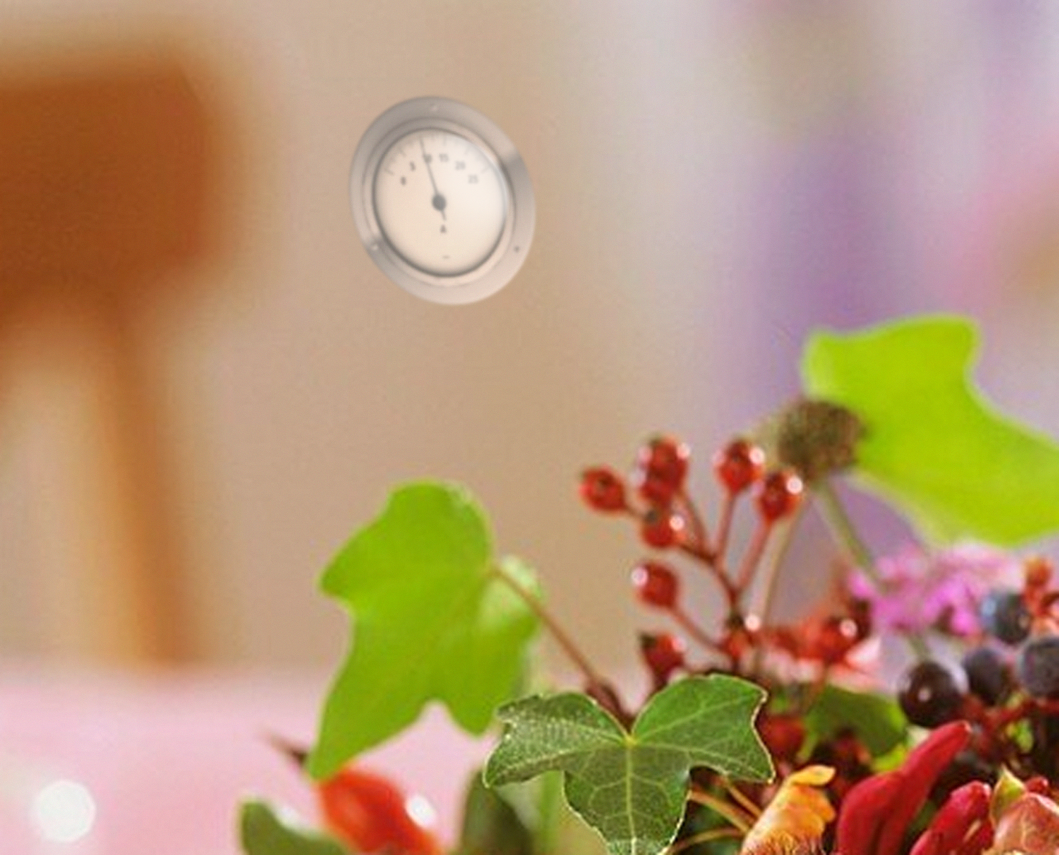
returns 10,A
